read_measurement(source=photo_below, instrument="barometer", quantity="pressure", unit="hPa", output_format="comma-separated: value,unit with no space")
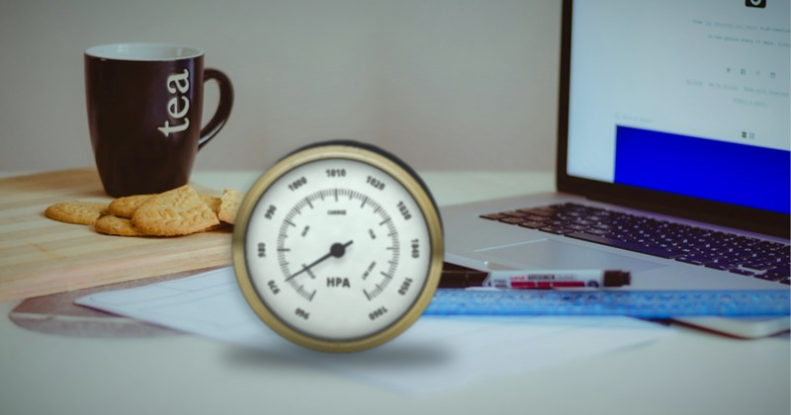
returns 970,hPa
